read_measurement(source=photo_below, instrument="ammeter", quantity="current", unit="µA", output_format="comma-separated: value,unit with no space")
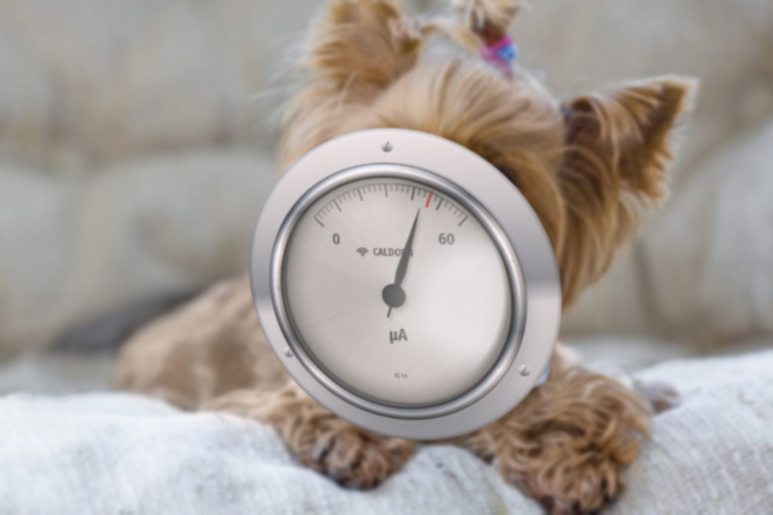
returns 44,µA
